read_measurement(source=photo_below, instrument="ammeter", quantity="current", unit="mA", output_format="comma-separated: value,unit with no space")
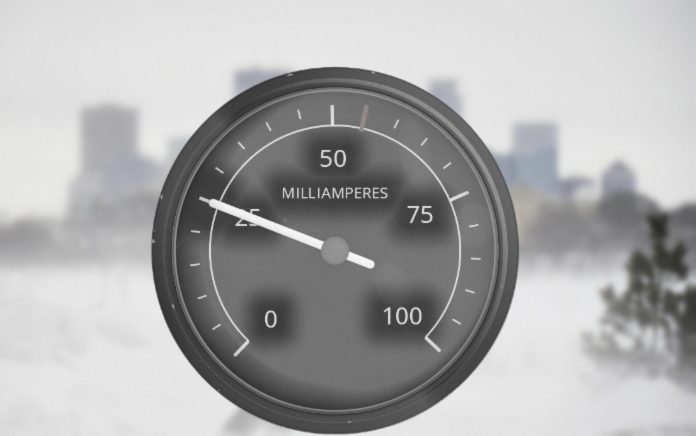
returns 25,mA
